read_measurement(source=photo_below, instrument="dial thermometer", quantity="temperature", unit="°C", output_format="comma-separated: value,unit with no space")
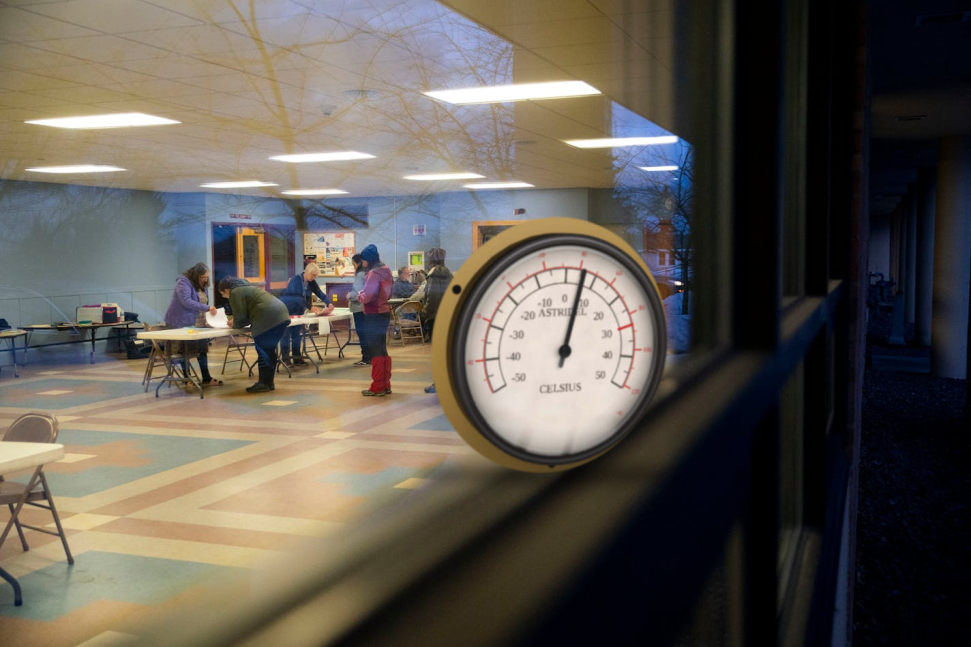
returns 5,°C
